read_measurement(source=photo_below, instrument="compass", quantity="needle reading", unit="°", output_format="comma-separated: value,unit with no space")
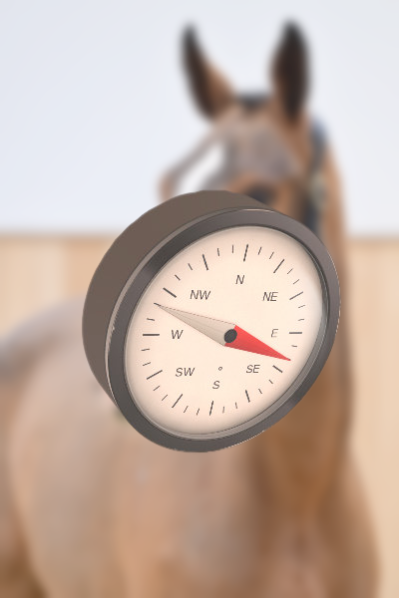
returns 110,°
